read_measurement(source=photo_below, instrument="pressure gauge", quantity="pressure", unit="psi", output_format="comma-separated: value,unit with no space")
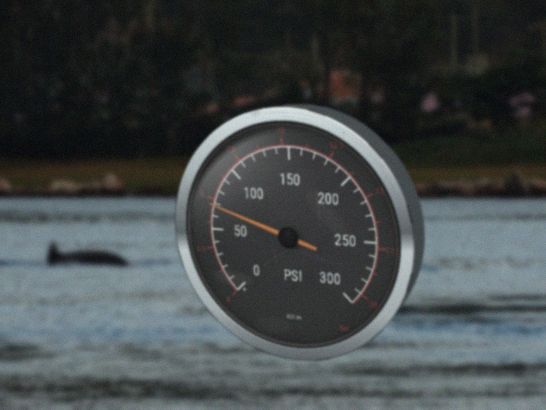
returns 70,psi
